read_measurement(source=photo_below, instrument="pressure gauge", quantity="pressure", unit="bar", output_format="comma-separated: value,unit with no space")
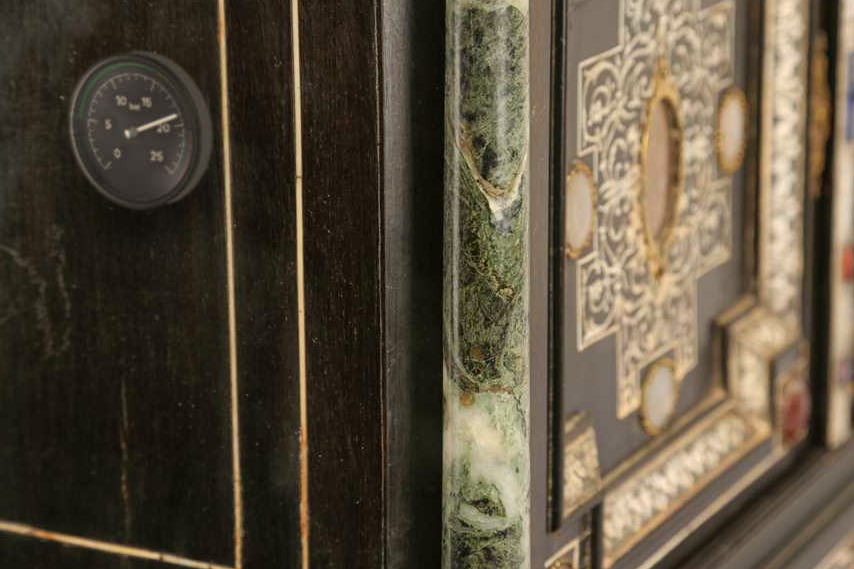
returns 19,bar
